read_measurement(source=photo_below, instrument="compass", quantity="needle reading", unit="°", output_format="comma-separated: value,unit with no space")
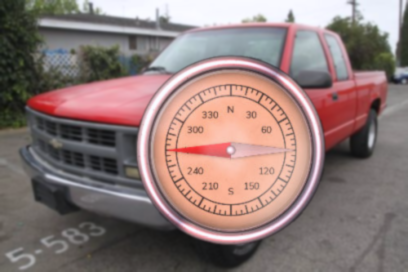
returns 270,°
